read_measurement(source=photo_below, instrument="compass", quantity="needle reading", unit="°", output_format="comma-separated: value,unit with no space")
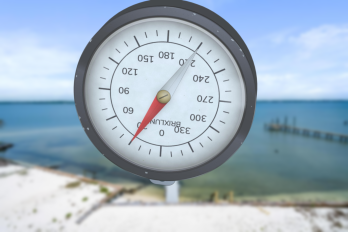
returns 30,°
